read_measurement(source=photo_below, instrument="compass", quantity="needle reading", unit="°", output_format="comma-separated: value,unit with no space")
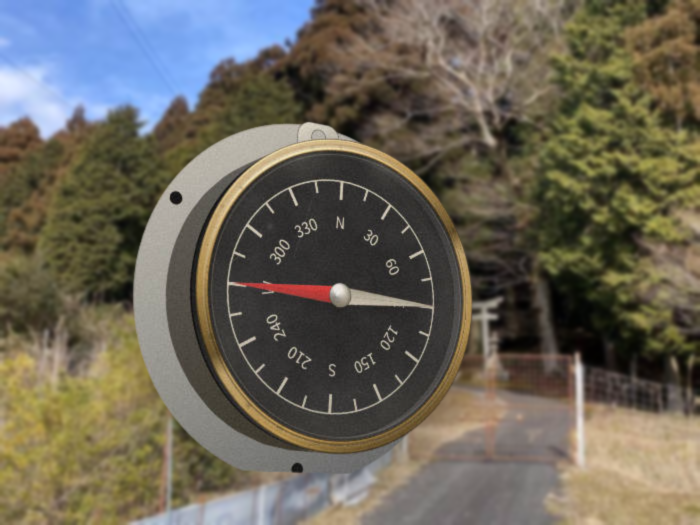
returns 270,°
